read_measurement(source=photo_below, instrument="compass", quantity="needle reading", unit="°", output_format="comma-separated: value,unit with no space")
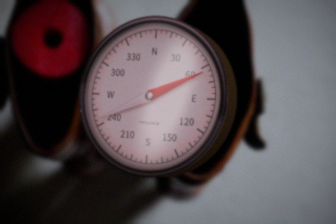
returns 65,°
